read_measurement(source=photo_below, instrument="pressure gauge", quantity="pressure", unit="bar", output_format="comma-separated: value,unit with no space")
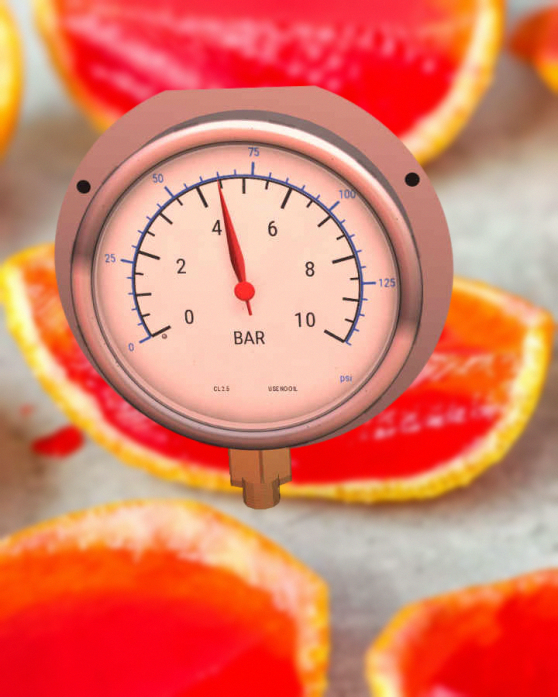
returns 4.5,bar
